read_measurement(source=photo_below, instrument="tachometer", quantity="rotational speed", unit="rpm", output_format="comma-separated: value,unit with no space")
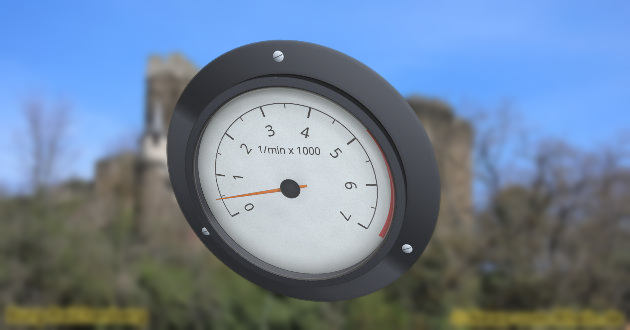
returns 500,rpm
